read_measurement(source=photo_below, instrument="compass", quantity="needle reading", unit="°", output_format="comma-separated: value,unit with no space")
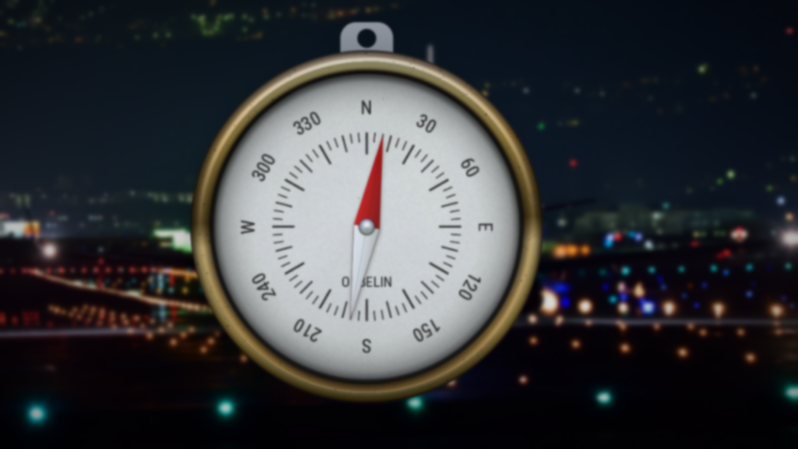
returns 10,°
